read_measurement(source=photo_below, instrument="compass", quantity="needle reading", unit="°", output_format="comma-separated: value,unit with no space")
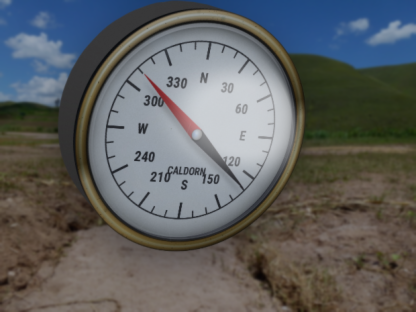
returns 310,°
